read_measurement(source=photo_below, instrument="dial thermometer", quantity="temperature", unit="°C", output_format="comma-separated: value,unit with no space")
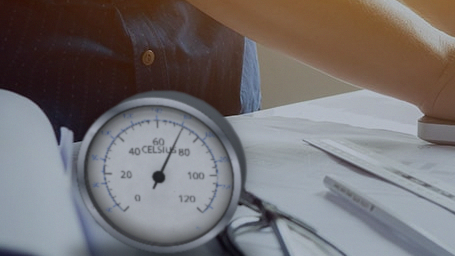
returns 72,°C
